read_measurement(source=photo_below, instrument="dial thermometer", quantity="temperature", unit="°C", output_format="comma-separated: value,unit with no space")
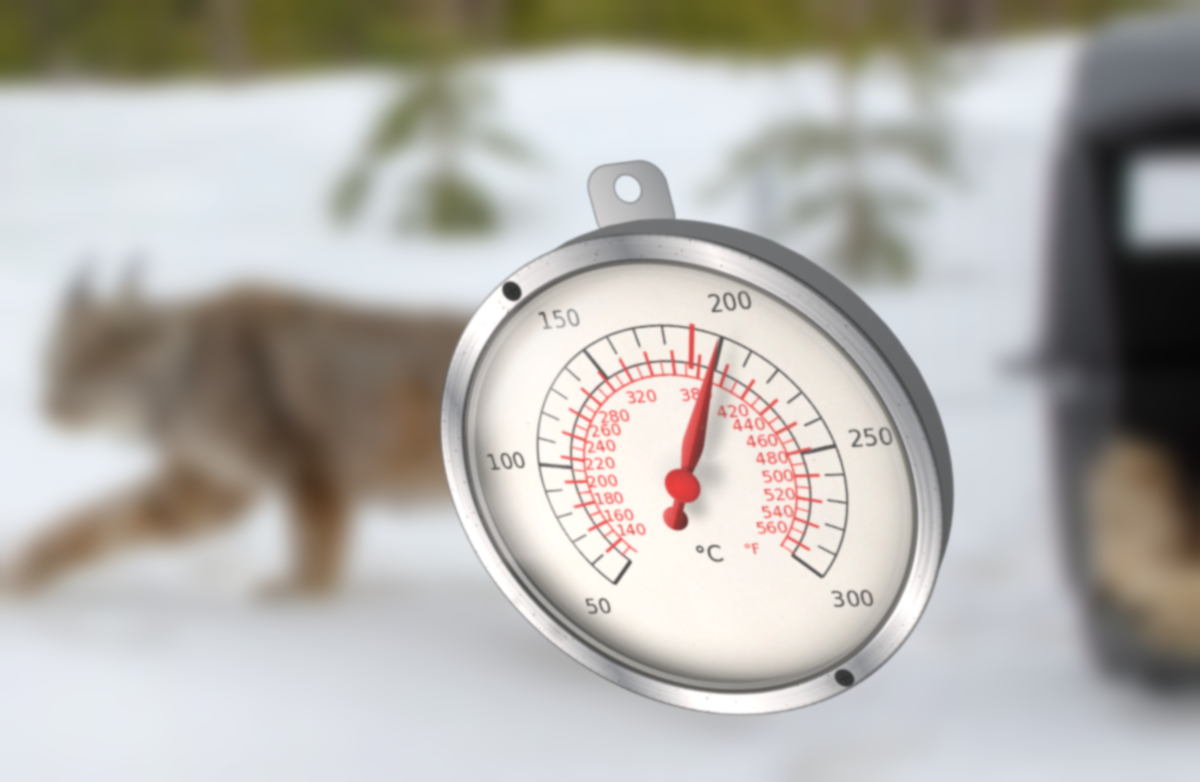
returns 200,°C
